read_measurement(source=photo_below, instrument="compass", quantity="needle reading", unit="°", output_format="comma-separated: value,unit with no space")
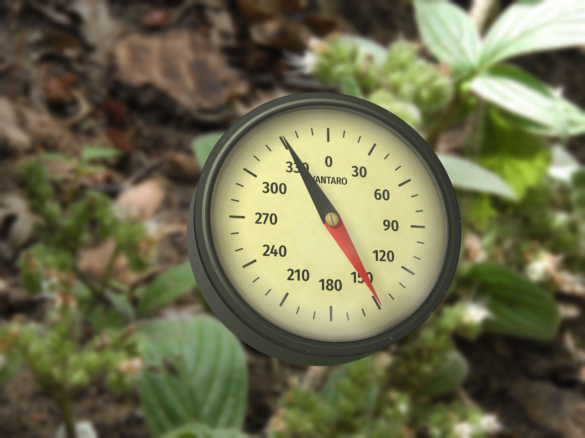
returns 150,°
